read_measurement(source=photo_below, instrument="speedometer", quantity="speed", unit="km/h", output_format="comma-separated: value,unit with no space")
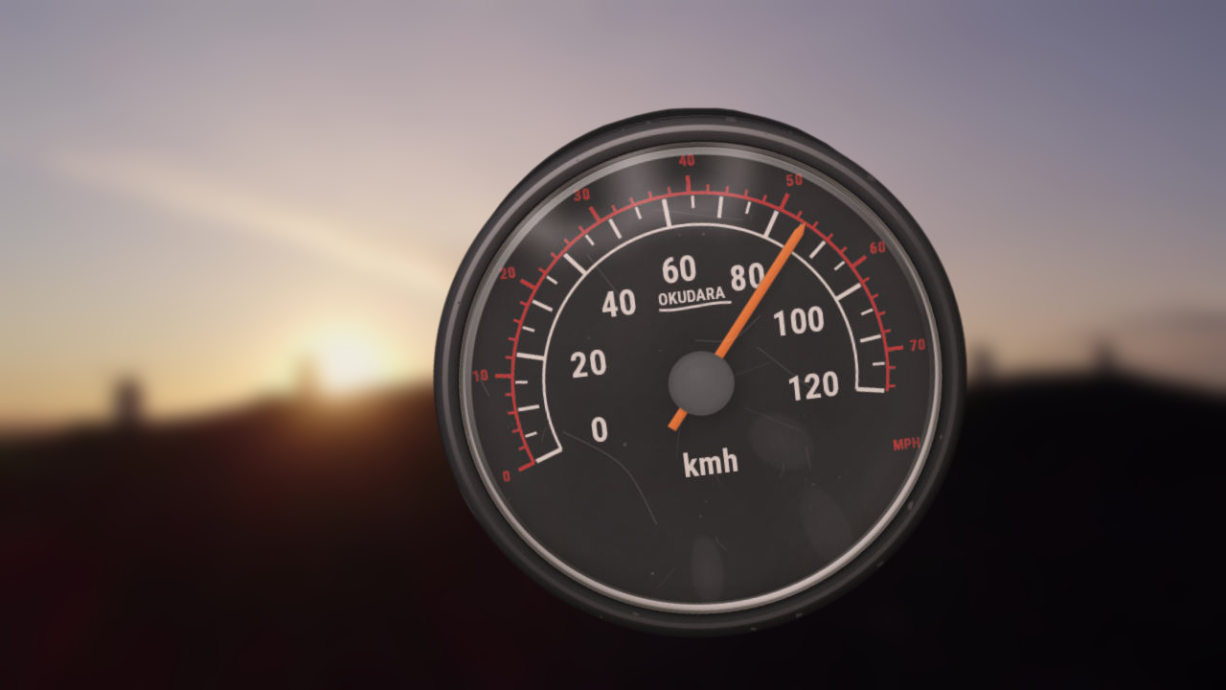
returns 85,km/h
